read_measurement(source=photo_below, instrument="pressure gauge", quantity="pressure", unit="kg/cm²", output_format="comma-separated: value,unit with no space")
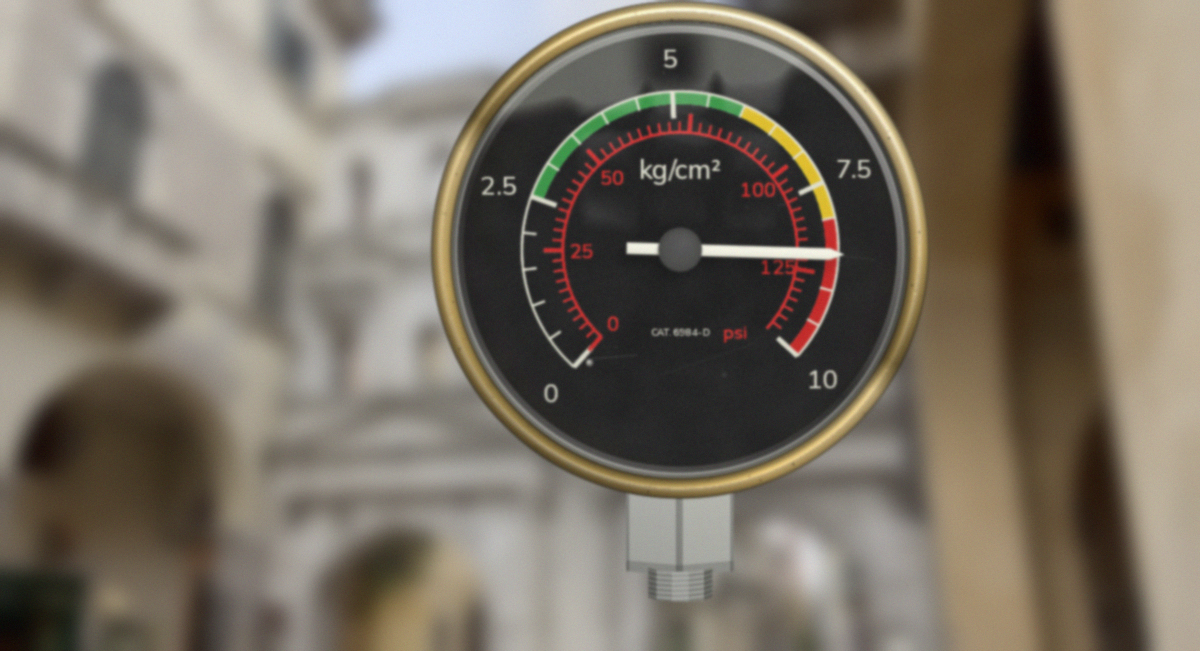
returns 8.5,kg/cm²
